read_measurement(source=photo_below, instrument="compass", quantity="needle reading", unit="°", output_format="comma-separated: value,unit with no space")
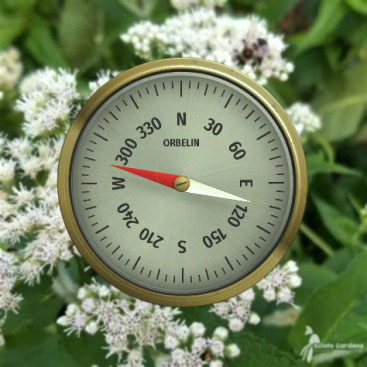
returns 285,°
